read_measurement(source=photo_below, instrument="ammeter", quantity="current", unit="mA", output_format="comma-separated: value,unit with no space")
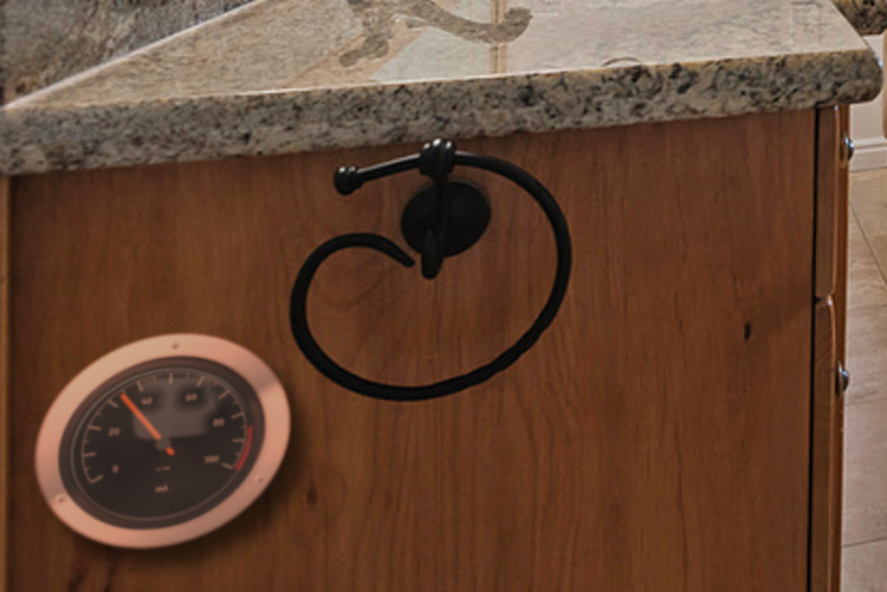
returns 35,mA
